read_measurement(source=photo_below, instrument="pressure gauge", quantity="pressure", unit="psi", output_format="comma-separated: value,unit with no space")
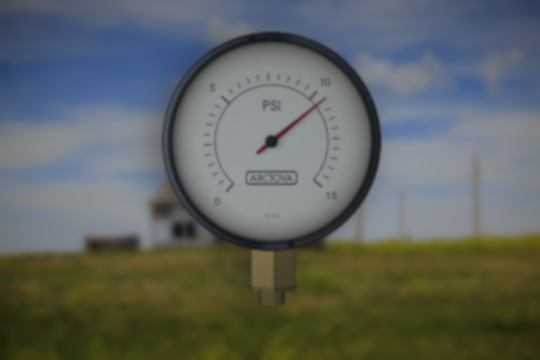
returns 10.5,psi
